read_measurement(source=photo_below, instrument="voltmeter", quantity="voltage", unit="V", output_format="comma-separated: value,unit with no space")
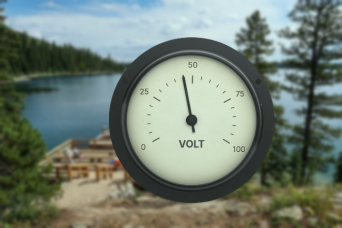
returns 45,V
